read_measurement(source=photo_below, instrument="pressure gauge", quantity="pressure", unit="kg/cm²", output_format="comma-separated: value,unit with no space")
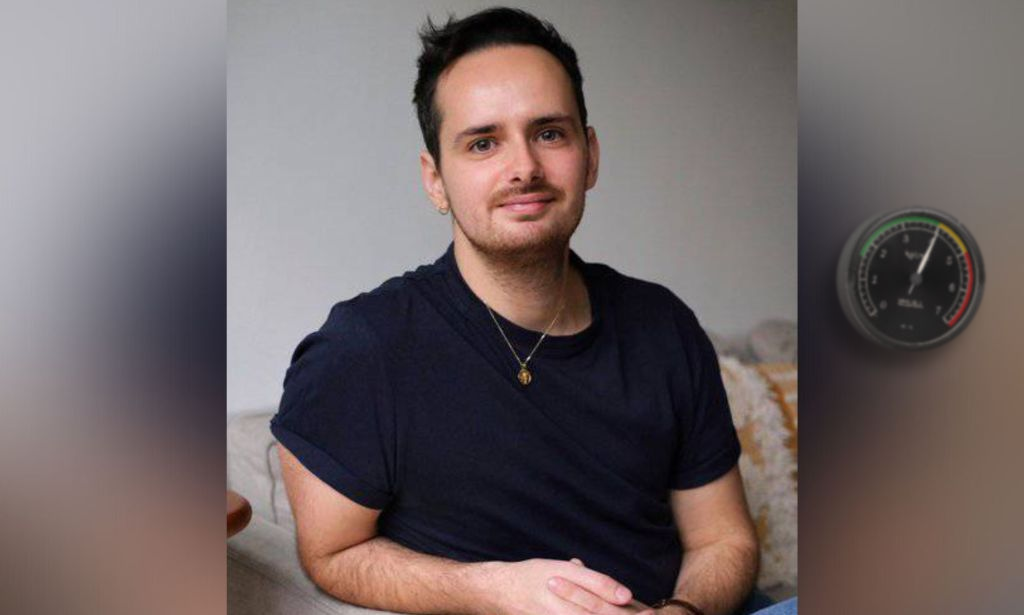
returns 4,kg/cm²
